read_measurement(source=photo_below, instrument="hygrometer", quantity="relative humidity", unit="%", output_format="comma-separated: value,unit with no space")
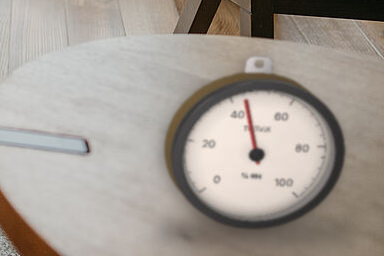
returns 44,%
